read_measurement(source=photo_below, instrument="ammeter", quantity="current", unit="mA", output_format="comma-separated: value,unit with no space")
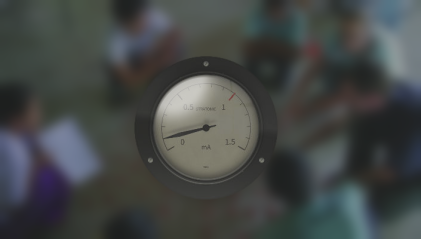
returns 0.1,mA
